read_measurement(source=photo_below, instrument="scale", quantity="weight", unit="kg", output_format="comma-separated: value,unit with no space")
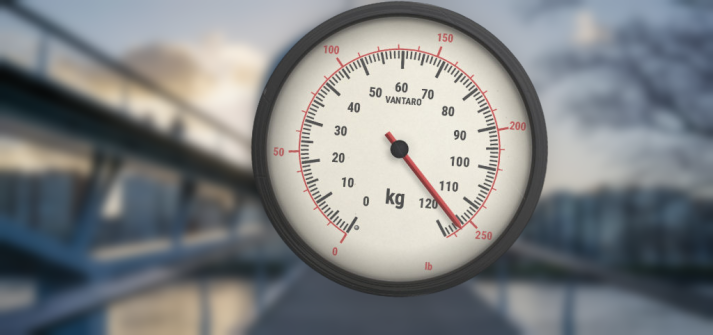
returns 116,kg
